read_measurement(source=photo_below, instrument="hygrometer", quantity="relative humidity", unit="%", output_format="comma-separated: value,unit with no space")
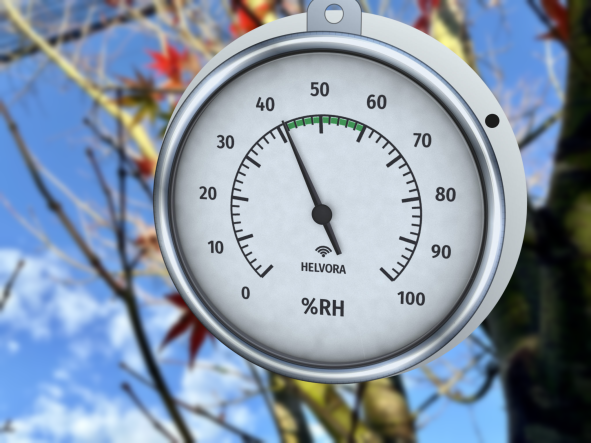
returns 42,%
